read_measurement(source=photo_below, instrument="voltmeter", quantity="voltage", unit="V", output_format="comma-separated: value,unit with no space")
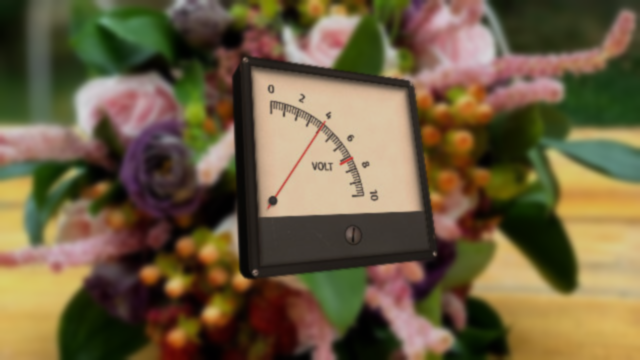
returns 4,V
